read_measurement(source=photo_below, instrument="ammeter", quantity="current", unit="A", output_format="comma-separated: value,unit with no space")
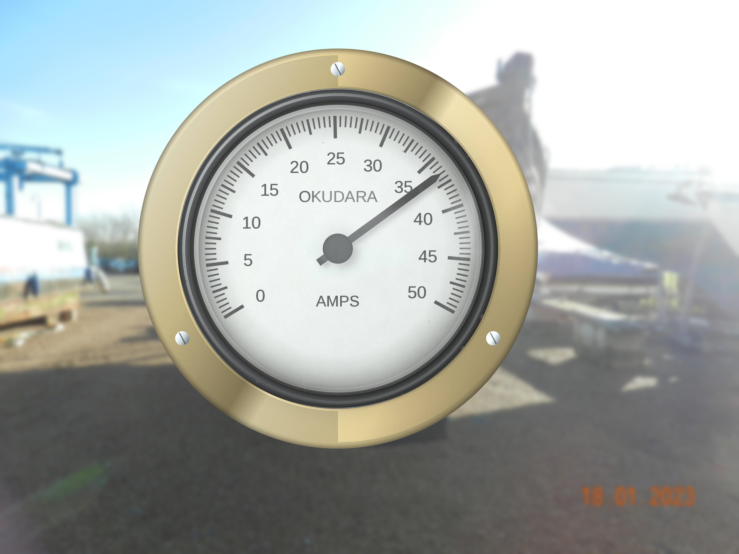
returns 36.5,A
